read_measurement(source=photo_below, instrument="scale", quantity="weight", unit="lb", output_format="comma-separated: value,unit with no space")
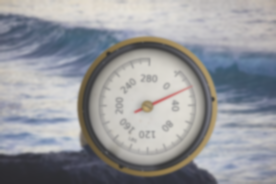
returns 20,lb
